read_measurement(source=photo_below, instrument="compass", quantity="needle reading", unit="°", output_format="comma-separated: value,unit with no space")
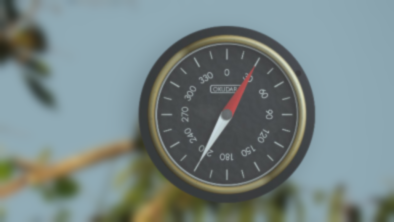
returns 30,°
